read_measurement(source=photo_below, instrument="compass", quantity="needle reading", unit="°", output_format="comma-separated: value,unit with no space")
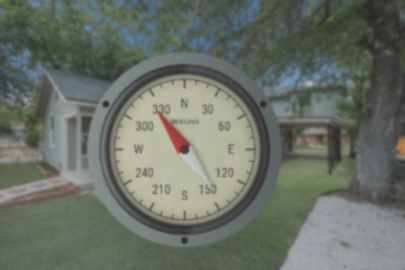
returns 325,°
